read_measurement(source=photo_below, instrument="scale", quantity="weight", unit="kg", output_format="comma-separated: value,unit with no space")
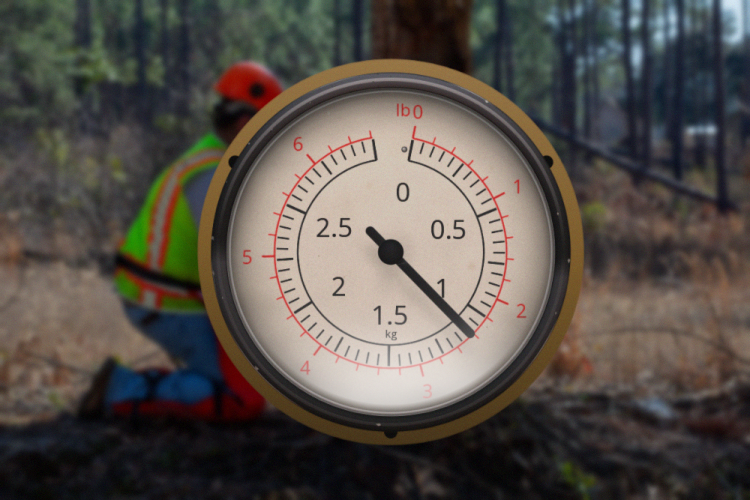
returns 1.1,kg
